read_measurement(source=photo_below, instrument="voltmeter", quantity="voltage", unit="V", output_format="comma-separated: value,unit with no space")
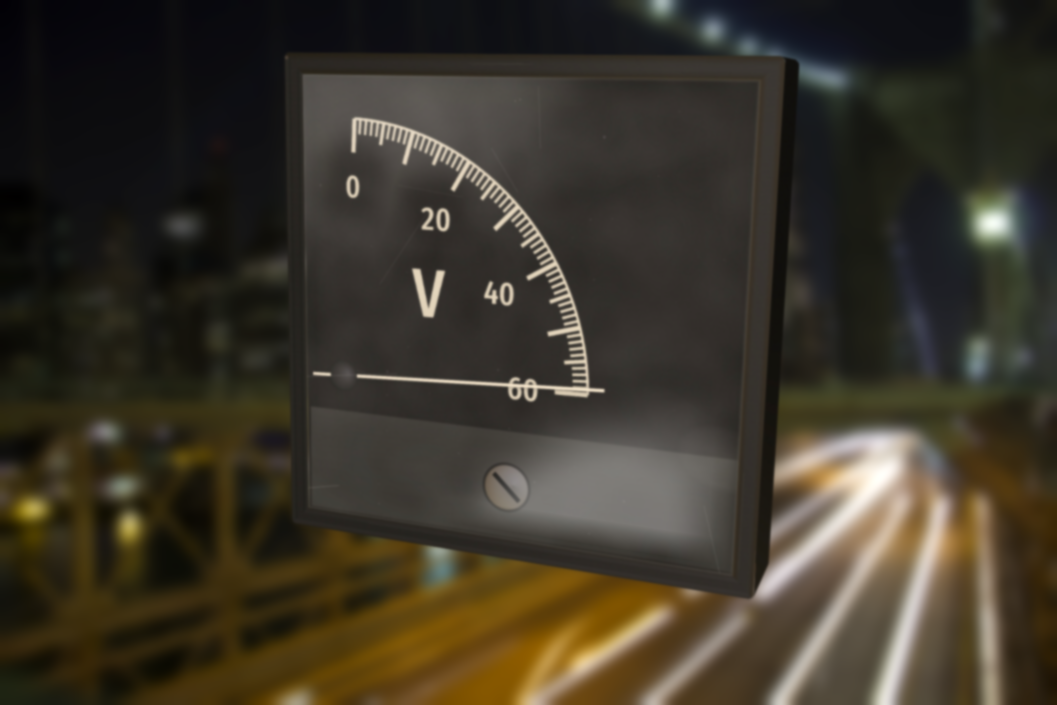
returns 59,V
